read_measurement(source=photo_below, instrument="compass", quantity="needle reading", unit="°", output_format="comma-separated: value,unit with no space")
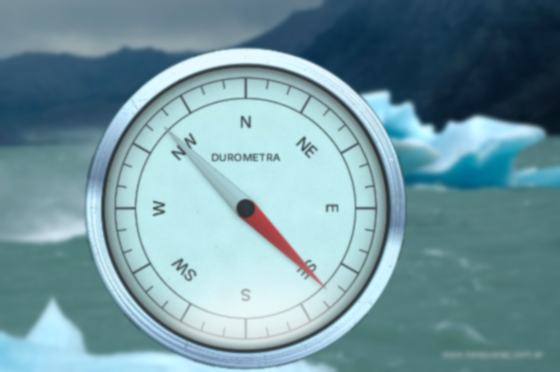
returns 135,°
